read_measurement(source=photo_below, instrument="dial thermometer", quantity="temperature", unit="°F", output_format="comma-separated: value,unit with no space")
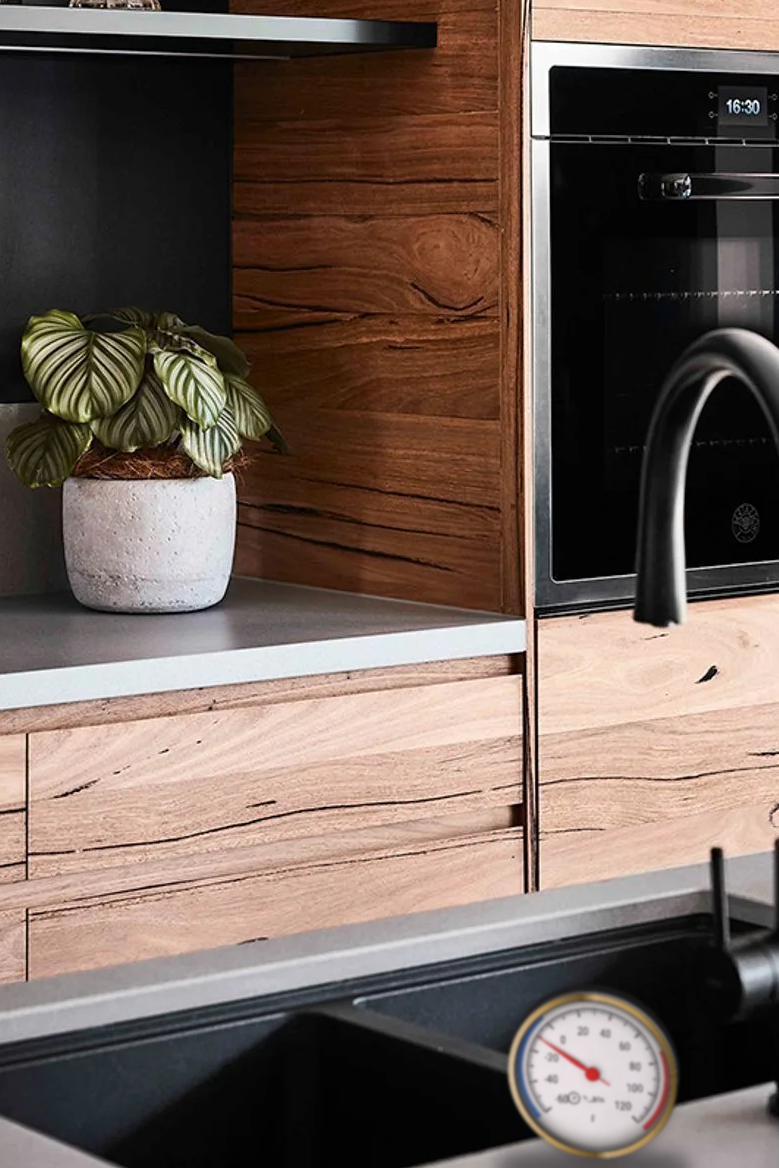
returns -10,°F
